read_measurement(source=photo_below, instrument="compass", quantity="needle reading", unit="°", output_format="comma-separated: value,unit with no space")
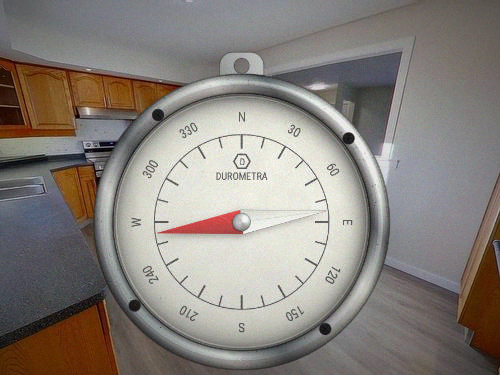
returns 262.5,°
